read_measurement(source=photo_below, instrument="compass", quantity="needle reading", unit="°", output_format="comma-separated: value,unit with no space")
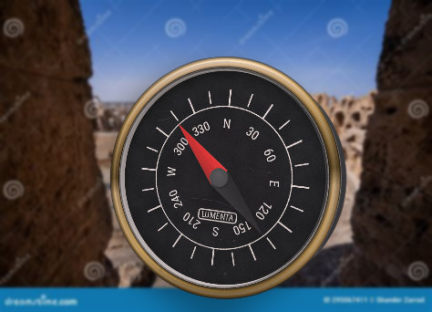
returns 315,°
